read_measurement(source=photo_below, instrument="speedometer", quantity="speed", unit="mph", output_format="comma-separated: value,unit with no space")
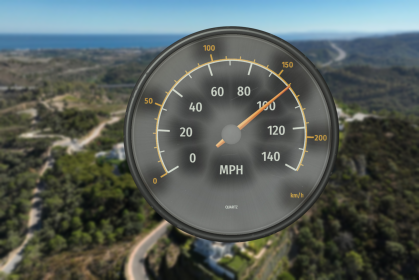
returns 100,mph
